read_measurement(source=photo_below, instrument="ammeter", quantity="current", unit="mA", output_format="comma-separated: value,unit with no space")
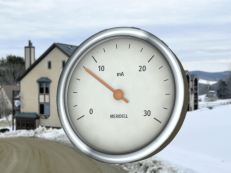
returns 8,mA
